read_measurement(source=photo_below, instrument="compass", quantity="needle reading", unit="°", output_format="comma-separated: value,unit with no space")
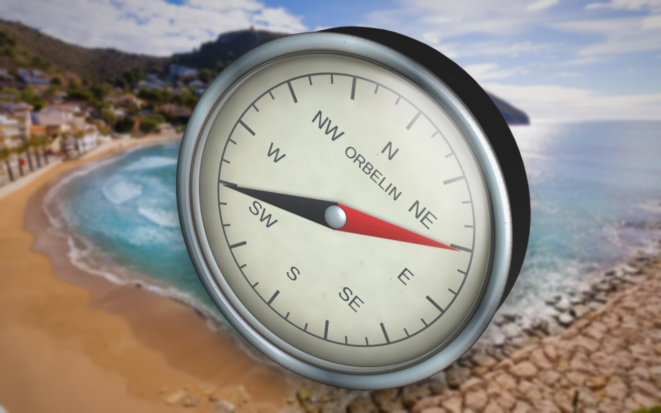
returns 60,°
